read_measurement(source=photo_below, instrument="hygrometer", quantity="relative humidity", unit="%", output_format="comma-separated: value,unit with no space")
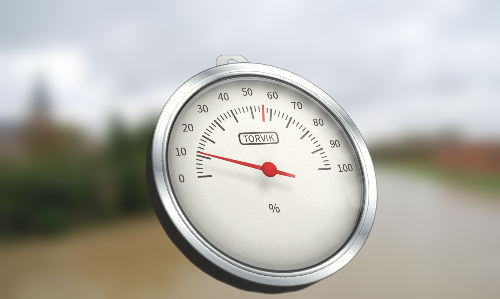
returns 10,%
